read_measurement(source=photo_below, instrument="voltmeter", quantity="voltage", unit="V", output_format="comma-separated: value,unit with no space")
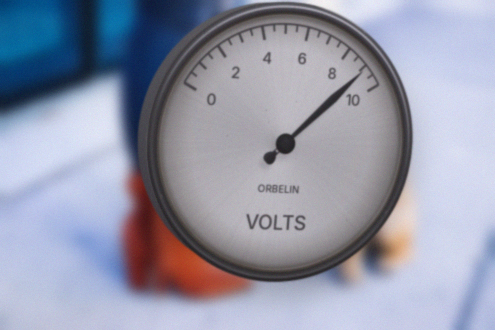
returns 9,V
